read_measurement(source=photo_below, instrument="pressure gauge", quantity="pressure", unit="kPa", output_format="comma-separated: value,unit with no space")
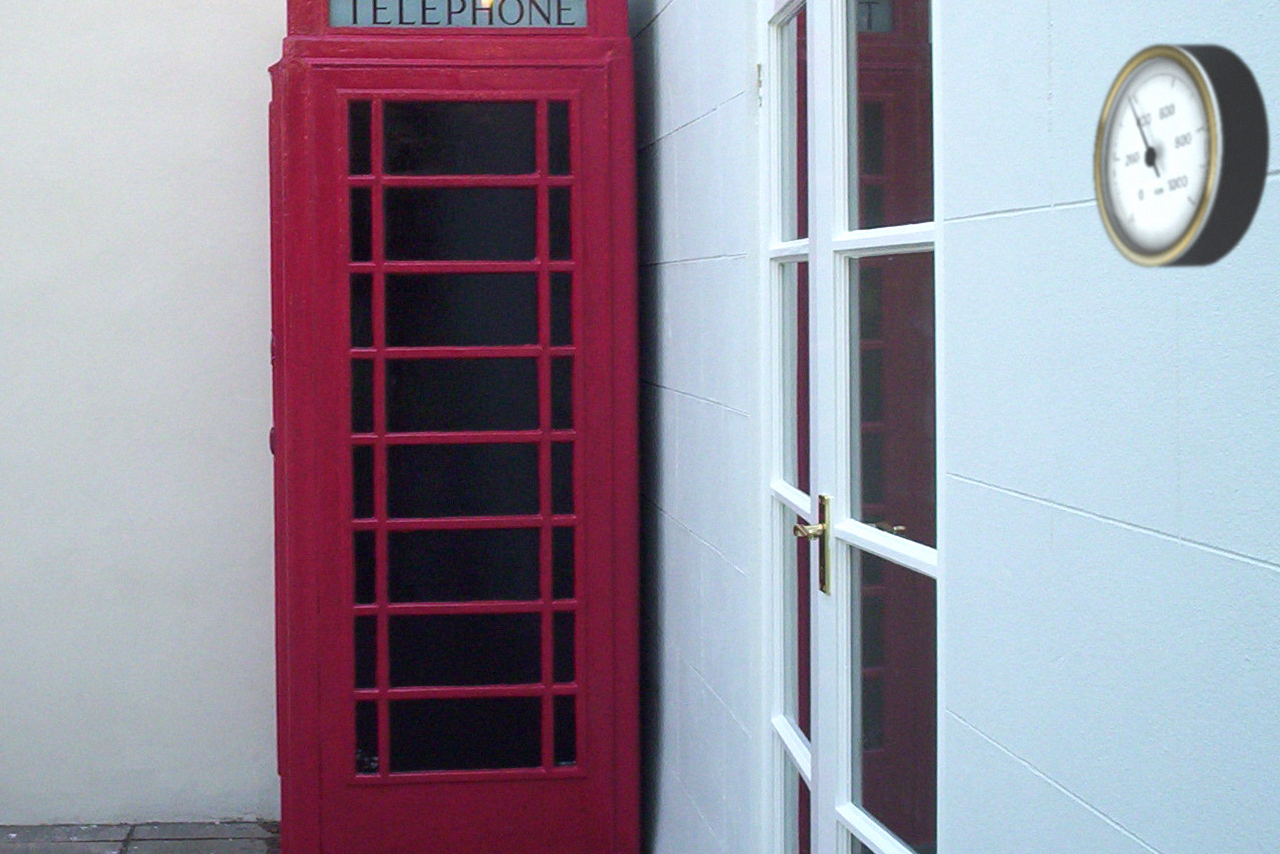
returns 400,kPa
